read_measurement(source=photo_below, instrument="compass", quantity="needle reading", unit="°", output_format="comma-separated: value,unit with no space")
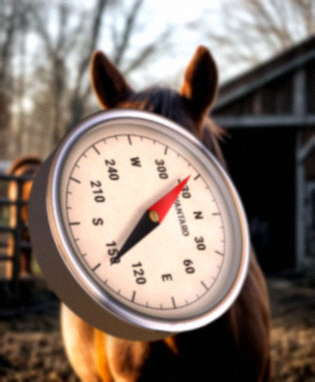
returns 325,°
